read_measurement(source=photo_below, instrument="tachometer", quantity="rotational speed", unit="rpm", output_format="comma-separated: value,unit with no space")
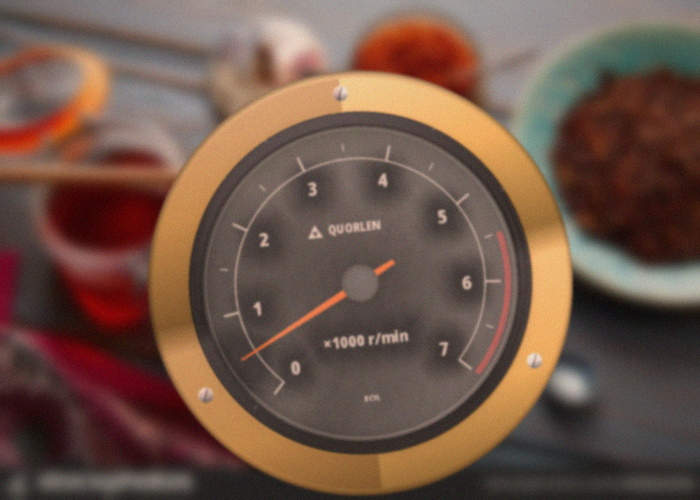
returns 500,rpm
